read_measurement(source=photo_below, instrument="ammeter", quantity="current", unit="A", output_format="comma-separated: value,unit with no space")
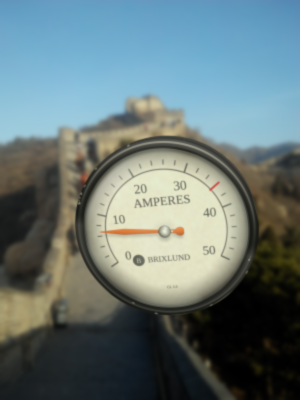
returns 7,A
